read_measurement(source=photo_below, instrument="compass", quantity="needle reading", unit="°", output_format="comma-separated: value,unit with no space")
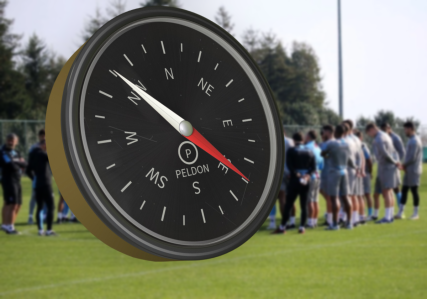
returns 135,°
